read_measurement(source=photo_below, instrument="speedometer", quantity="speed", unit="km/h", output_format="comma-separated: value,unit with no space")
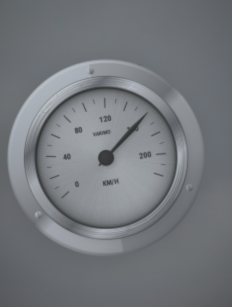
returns 160,km/h
